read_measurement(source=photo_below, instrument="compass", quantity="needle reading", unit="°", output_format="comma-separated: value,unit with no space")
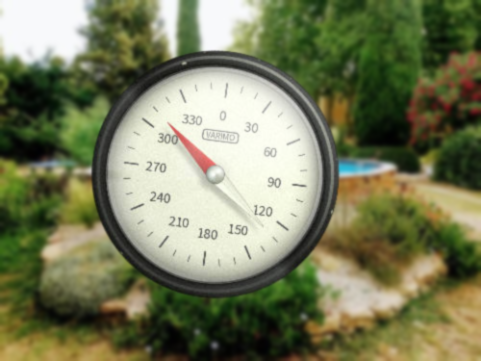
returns 310,°
